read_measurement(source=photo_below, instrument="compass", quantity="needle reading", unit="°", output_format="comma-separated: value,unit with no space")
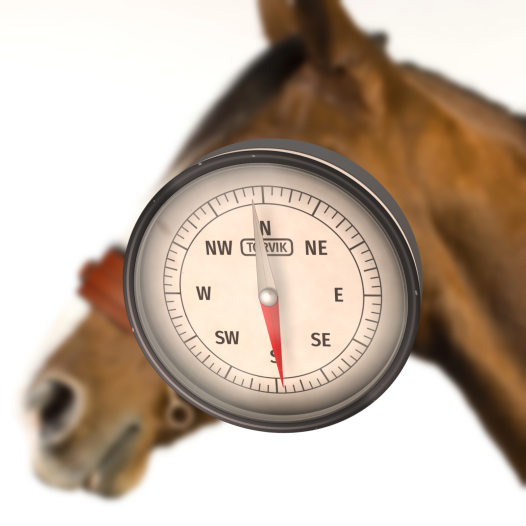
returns 175,°
